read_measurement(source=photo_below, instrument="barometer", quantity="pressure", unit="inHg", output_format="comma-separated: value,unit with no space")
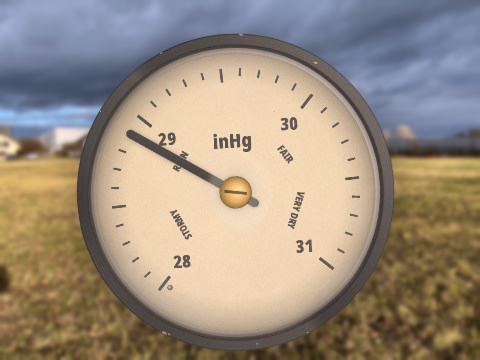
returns 28.9,inHg
